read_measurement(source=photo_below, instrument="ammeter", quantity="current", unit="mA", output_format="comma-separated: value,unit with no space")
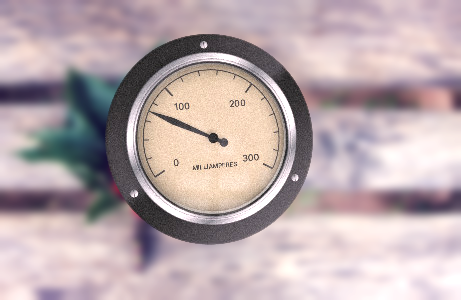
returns 70,mA
